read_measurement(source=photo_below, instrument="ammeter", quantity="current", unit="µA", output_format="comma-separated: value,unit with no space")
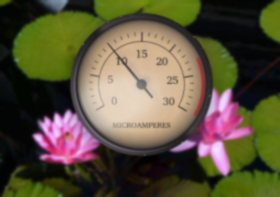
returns 10,µA
